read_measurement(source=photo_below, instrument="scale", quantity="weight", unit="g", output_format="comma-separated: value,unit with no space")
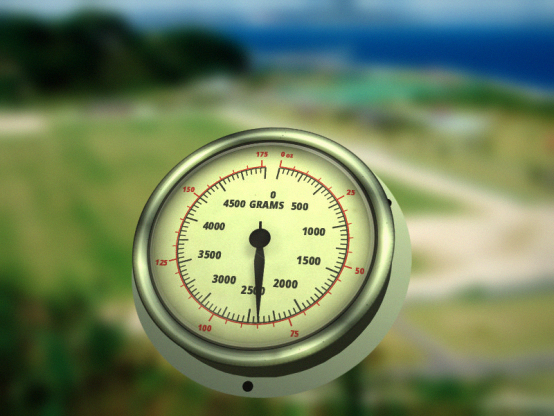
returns 2400,g
